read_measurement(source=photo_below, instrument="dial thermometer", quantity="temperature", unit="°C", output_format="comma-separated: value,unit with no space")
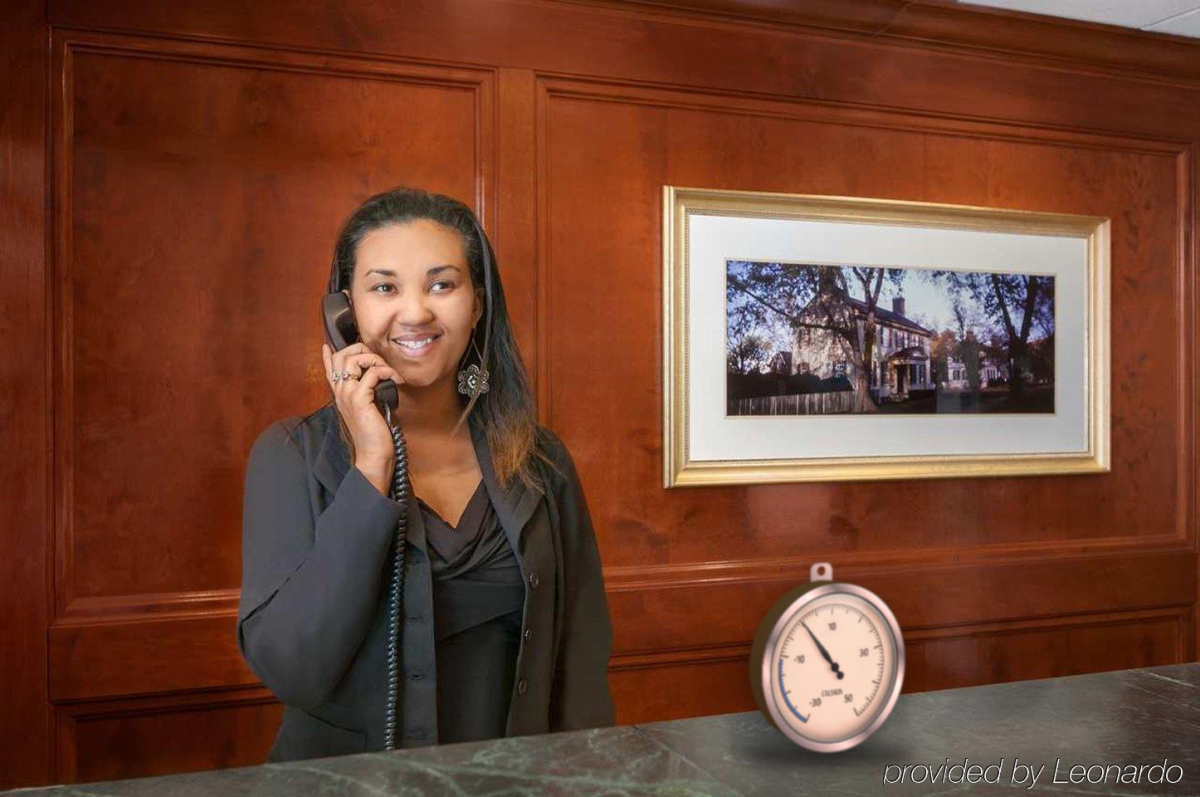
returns 0,°C
